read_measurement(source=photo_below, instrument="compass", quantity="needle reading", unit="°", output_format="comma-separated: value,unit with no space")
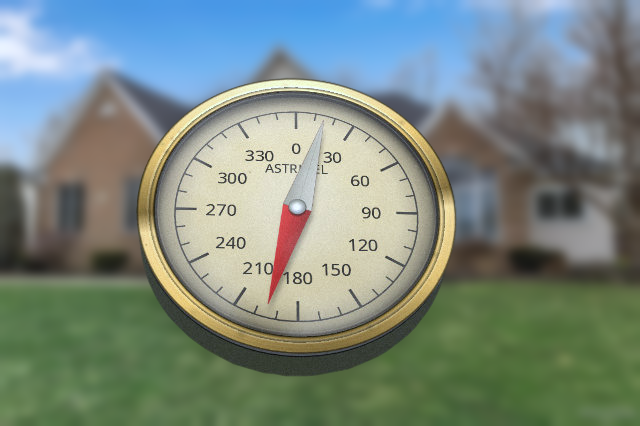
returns 195,°
